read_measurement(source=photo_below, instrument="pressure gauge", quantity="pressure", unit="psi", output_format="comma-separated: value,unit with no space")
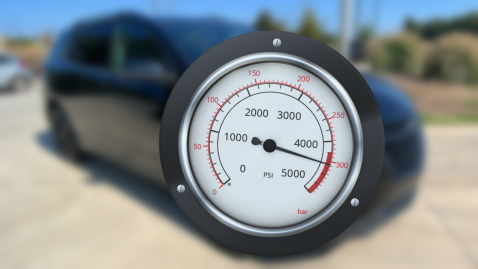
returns 4400,psi
